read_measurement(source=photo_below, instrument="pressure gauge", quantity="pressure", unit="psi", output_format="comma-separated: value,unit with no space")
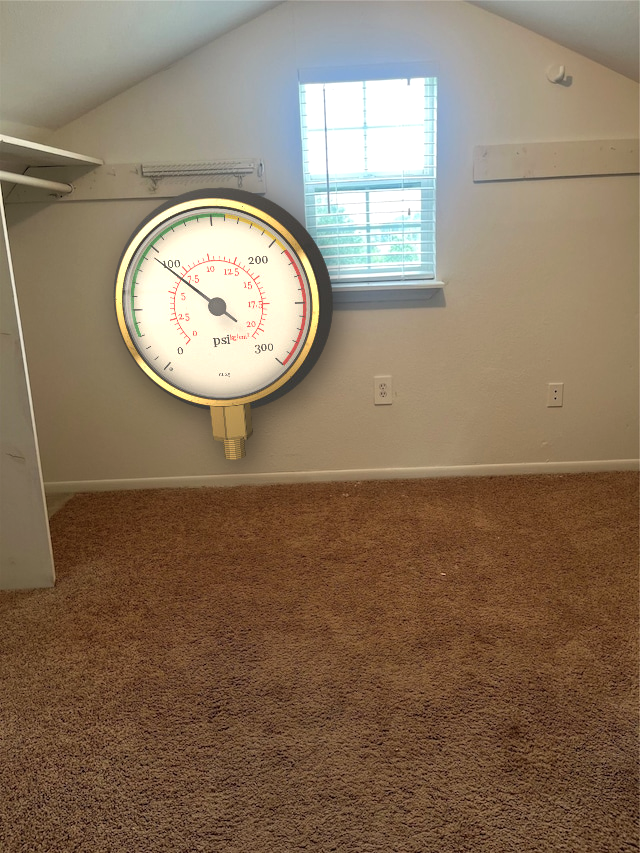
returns 95,psi
